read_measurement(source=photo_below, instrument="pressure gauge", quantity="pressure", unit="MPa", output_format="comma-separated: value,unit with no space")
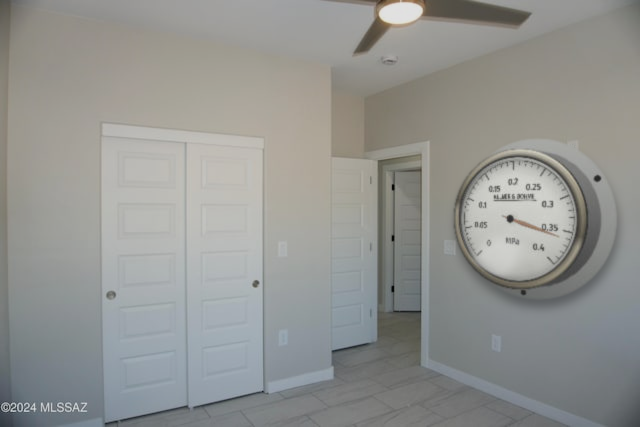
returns 0.36,MPa
